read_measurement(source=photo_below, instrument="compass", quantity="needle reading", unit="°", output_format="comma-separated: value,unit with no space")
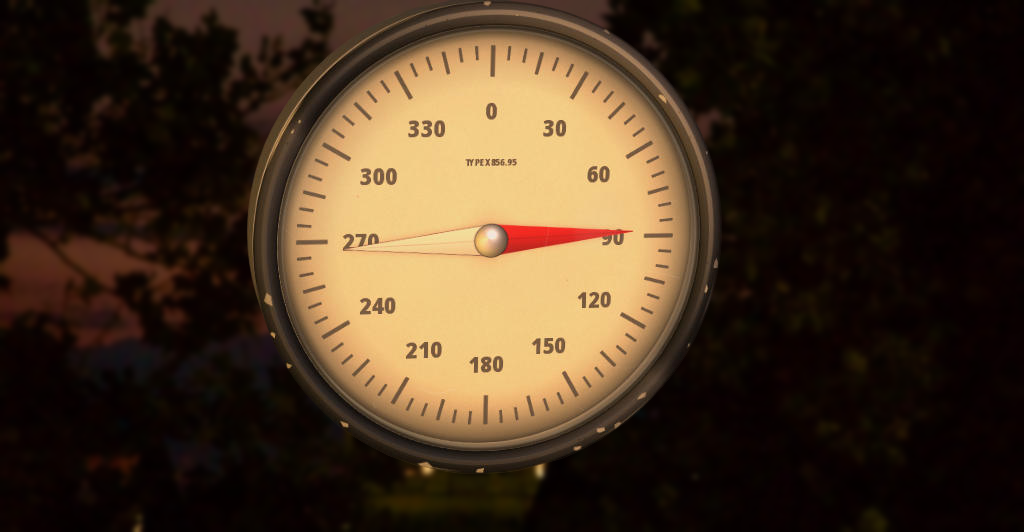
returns 87.5,°
